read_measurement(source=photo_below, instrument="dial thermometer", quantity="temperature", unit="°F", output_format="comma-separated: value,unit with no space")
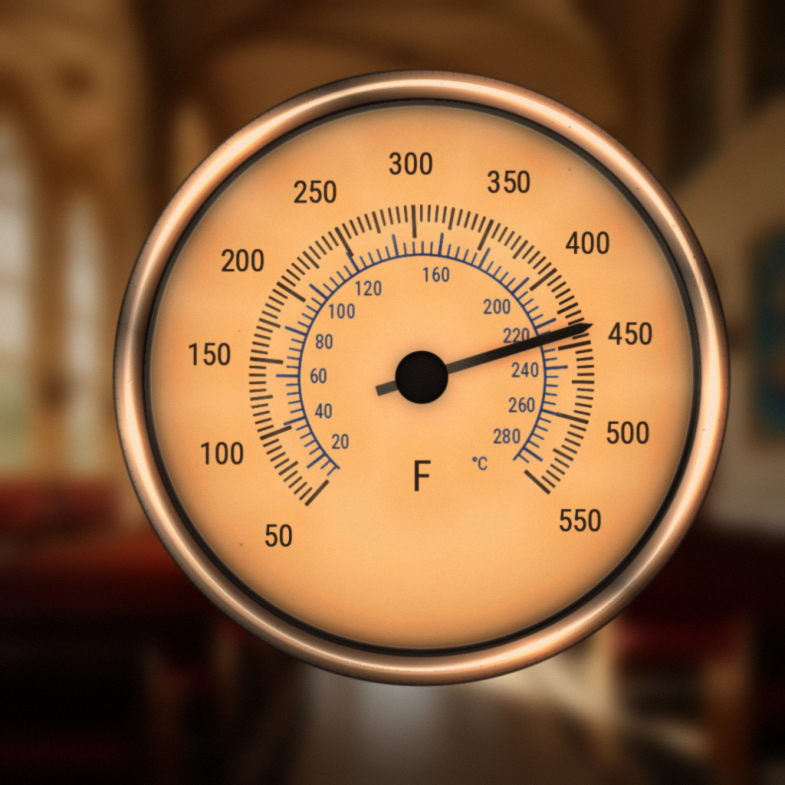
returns 440,°F
